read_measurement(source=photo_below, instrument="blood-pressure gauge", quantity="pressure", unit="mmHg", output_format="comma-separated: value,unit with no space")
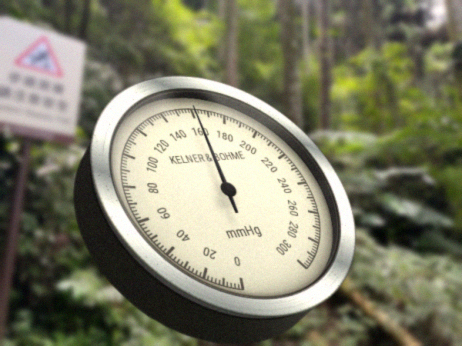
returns 160,mmHg
